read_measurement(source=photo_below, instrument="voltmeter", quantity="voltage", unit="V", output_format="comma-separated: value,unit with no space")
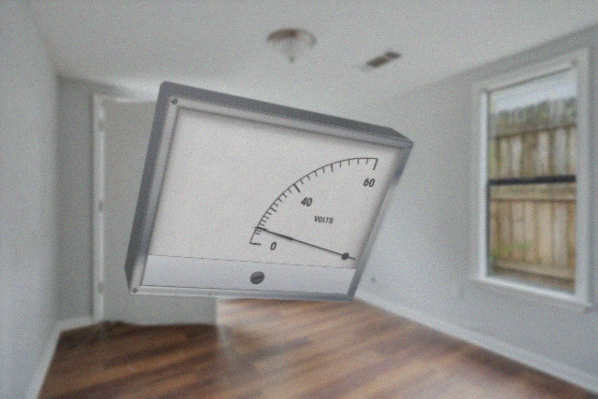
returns 20,V
